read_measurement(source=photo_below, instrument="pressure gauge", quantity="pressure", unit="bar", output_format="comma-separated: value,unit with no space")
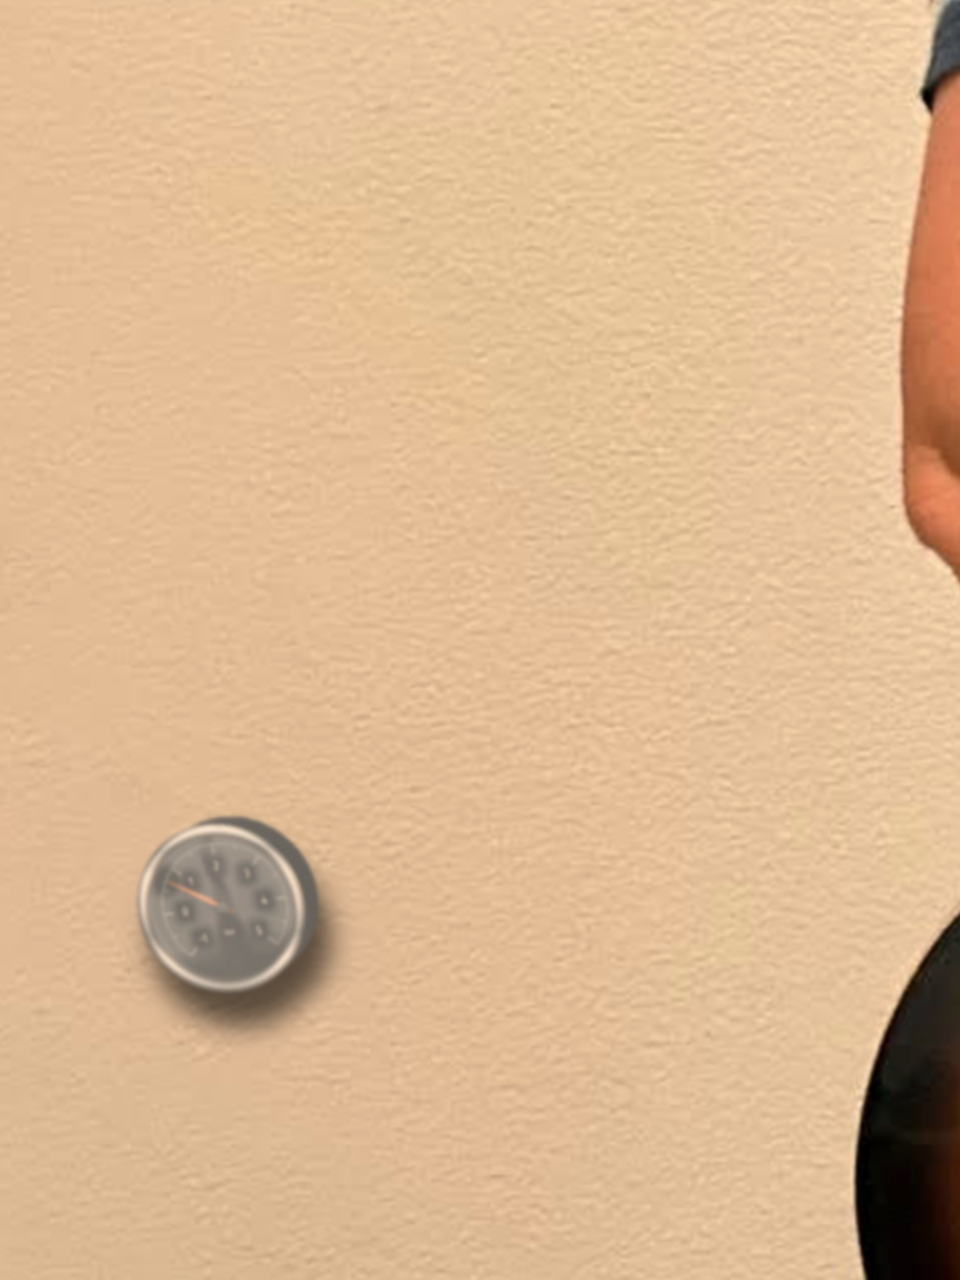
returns 0.75,bar
